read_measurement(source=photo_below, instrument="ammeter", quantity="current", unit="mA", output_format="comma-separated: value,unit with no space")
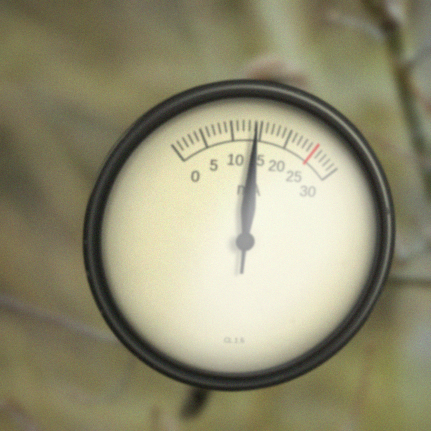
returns 14,mA
